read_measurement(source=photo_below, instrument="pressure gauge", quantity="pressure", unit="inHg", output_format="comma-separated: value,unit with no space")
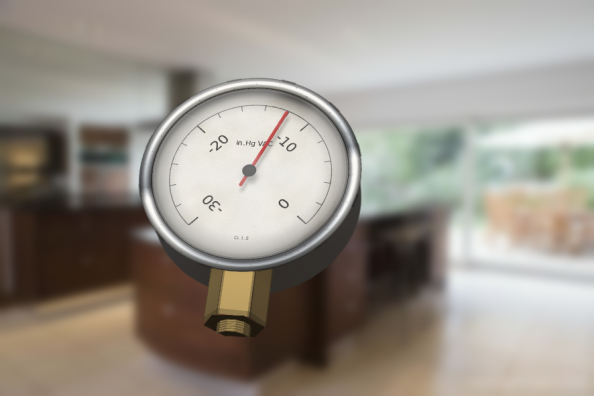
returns -12,inHg
